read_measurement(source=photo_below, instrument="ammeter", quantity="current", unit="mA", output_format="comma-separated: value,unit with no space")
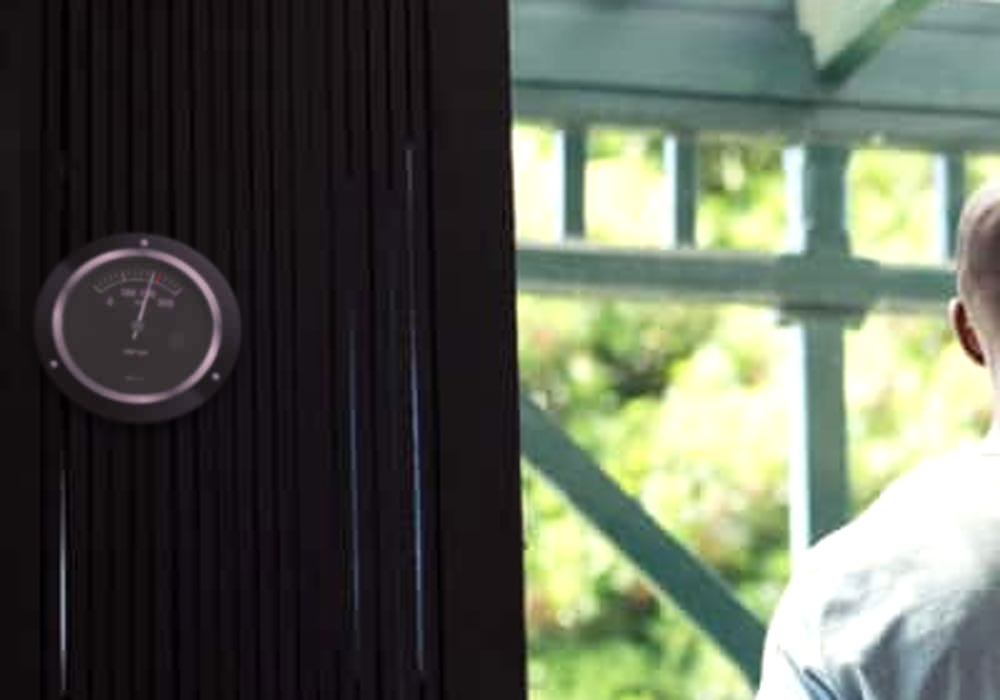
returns 200,mA
